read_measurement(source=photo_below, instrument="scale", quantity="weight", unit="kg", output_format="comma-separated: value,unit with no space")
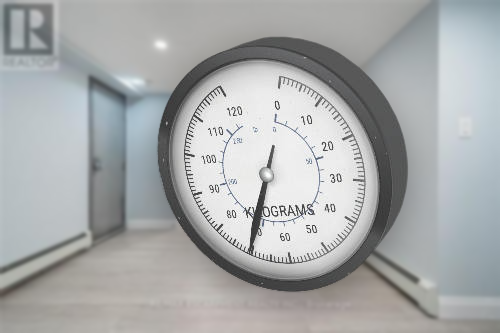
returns 70,kg
